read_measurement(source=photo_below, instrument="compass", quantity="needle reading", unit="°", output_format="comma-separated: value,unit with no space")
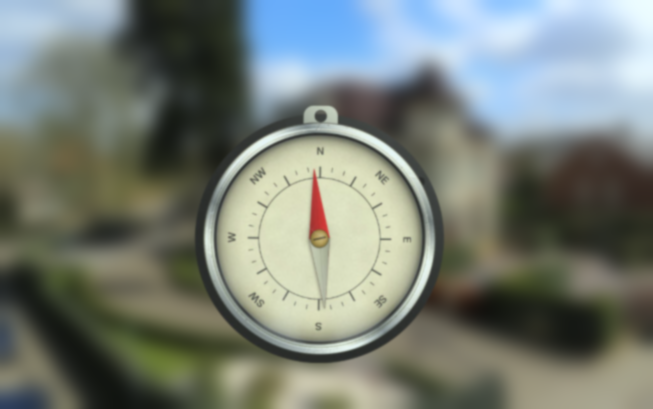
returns 355,°
